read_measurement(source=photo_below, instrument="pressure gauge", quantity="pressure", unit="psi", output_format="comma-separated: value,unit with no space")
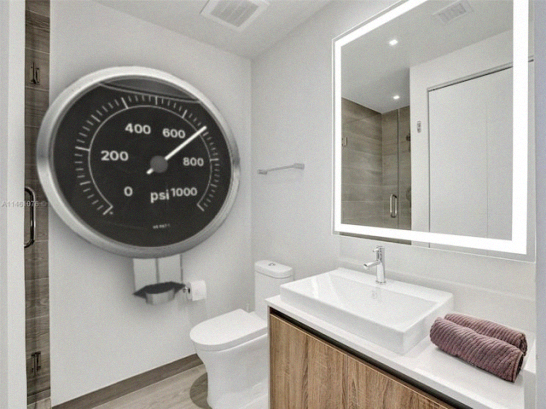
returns 680,psi
